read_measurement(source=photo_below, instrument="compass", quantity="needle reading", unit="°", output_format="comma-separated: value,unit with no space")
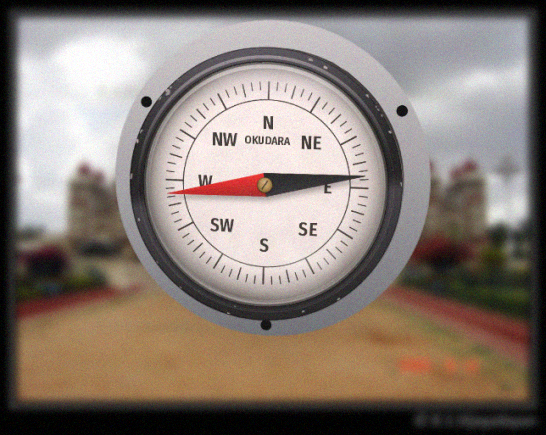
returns 262.5,°
